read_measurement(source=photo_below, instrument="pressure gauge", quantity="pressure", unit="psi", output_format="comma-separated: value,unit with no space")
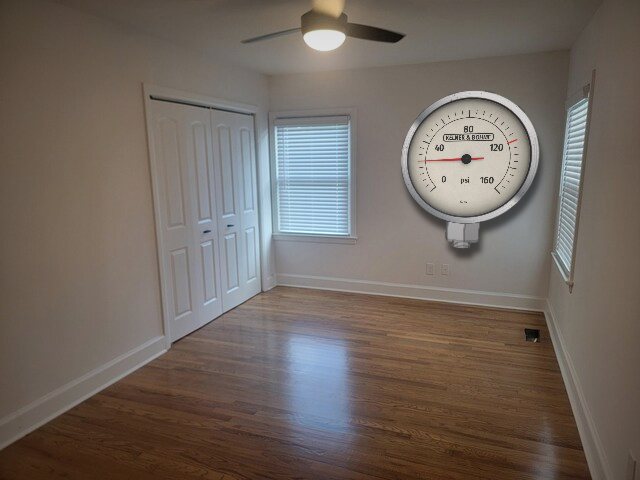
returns 25,psi
